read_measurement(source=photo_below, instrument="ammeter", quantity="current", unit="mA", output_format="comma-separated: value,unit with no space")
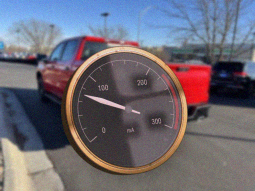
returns 70,mA
